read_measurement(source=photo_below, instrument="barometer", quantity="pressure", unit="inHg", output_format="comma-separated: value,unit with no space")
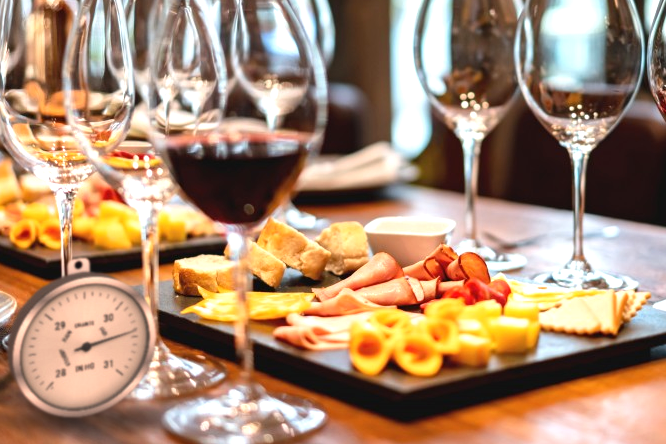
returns 30.4,inHg
